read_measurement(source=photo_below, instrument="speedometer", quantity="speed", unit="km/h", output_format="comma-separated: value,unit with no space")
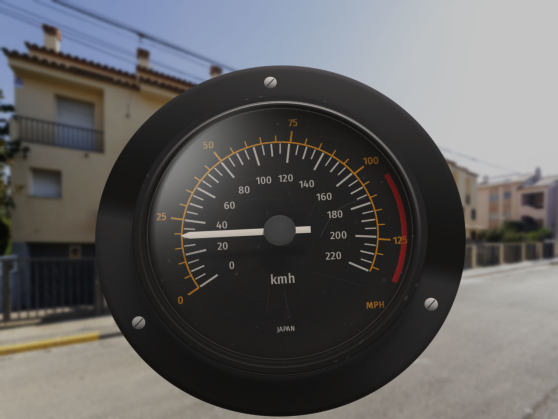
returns 30,km/h
